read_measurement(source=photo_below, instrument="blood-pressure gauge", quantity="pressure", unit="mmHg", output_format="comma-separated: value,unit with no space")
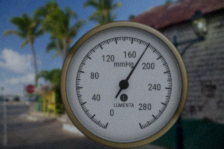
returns 180,mmHg
